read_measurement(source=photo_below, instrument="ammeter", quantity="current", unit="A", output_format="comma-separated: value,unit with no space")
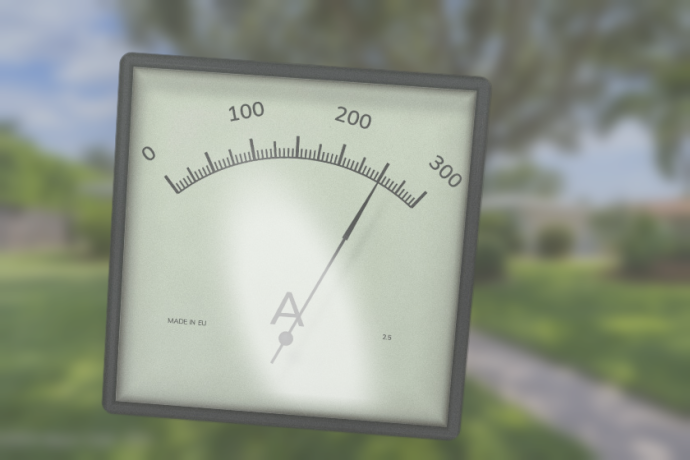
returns 250,A
